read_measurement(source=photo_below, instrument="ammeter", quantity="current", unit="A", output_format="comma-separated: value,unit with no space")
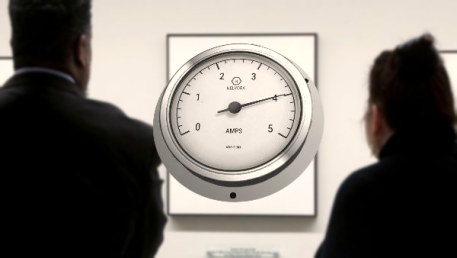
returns 4,A
